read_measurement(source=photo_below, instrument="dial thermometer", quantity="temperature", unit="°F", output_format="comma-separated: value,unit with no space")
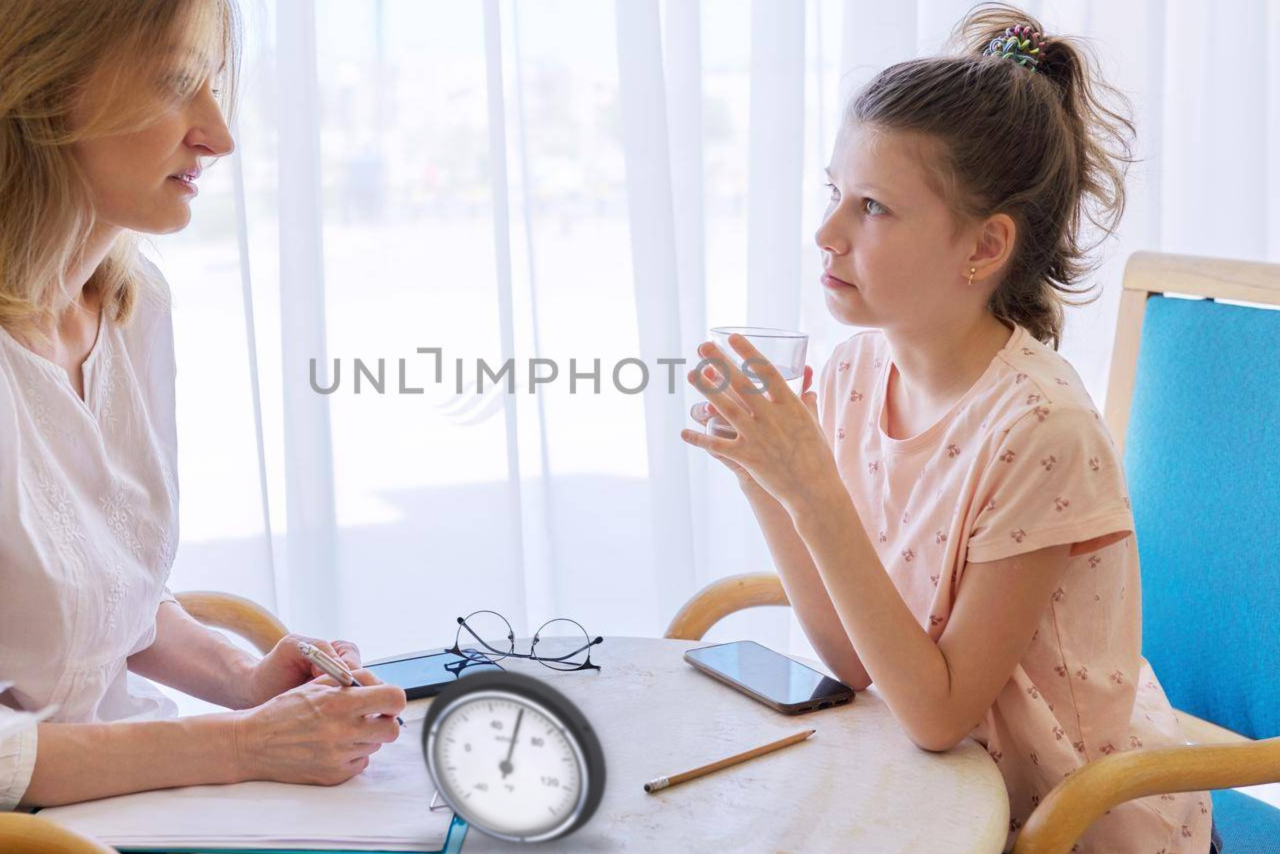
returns 60,°F
